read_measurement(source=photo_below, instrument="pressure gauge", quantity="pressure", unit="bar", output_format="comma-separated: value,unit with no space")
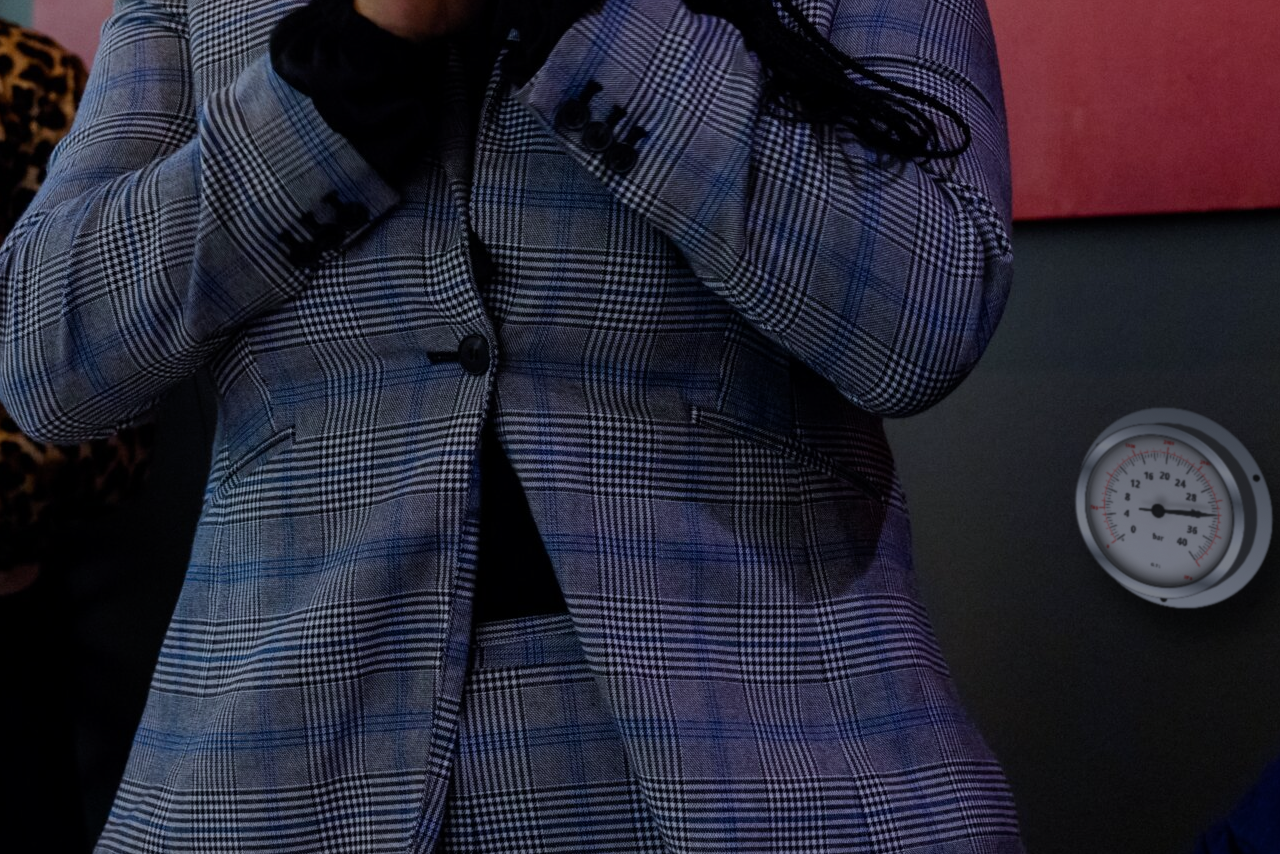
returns 32,bar
